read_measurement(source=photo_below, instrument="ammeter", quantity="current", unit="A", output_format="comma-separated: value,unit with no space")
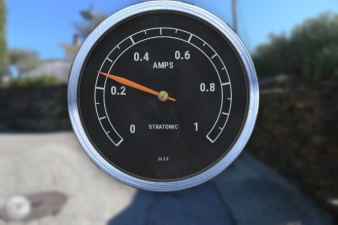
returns 0.25,A
